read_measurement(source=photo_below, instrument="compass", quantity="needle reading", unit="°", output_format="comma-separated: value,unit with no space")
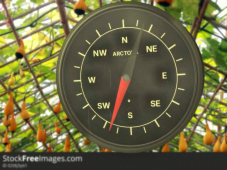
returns 202.5,°
